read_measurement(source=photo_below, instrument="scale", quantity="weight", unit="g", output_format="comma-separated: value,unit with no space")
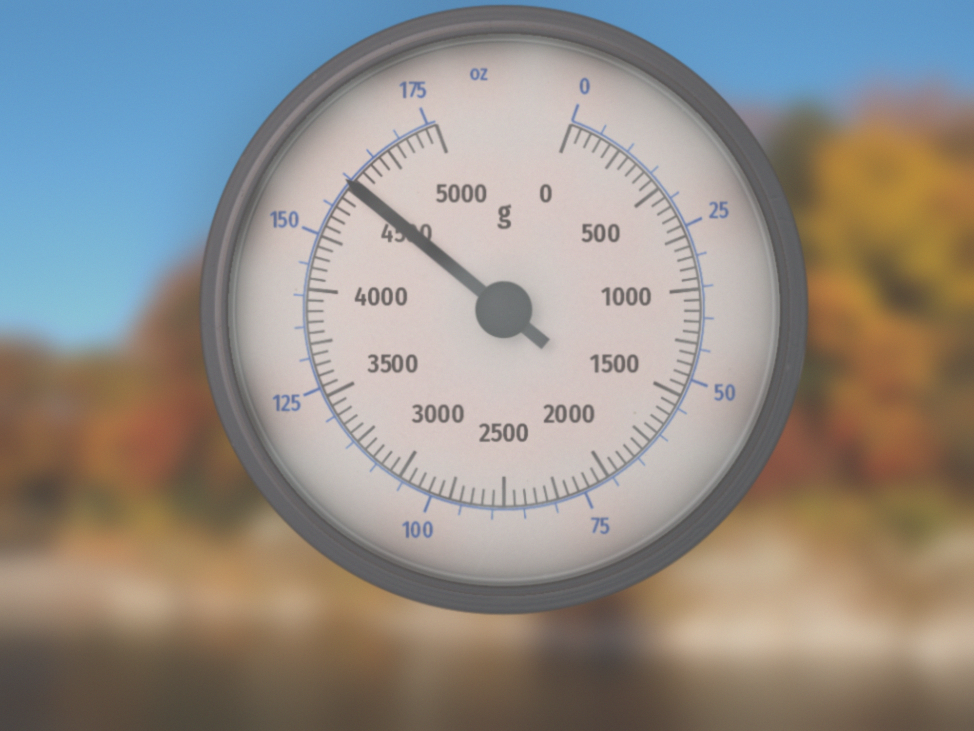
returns 4525,g
